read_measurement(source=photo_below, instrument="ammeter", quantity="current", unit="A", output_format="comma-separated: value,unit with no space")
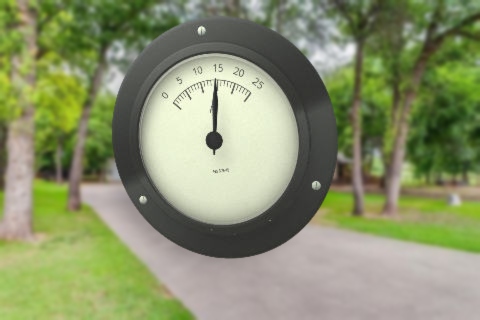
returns 15,A
